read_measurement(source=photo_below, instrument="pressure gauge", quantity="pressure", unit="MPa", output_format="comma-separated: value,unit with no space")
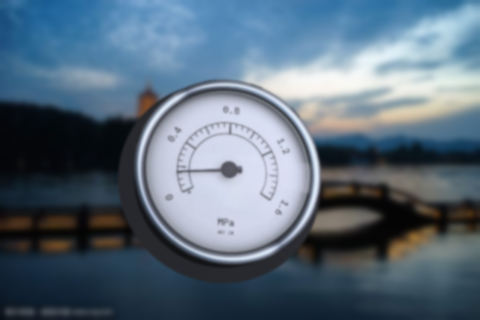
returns 0.15,MPa
